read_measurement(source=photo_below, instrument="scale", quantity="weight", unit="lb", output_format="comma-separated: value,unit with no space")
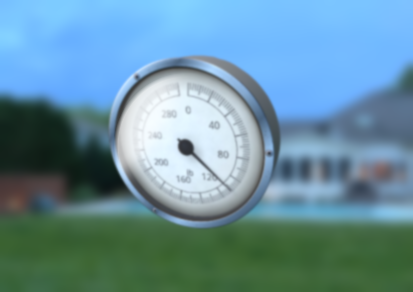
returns 110,lb
